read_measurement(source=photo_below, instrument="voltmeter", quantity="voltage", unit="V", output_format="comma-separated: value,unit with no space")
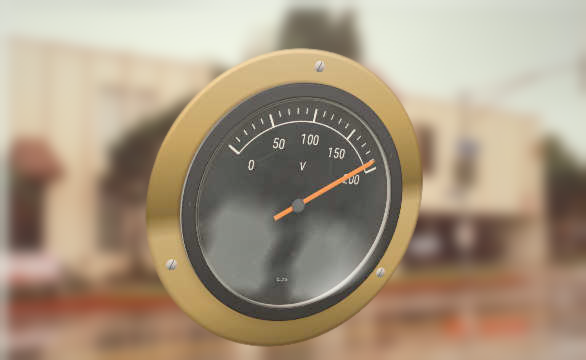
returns 190,V
